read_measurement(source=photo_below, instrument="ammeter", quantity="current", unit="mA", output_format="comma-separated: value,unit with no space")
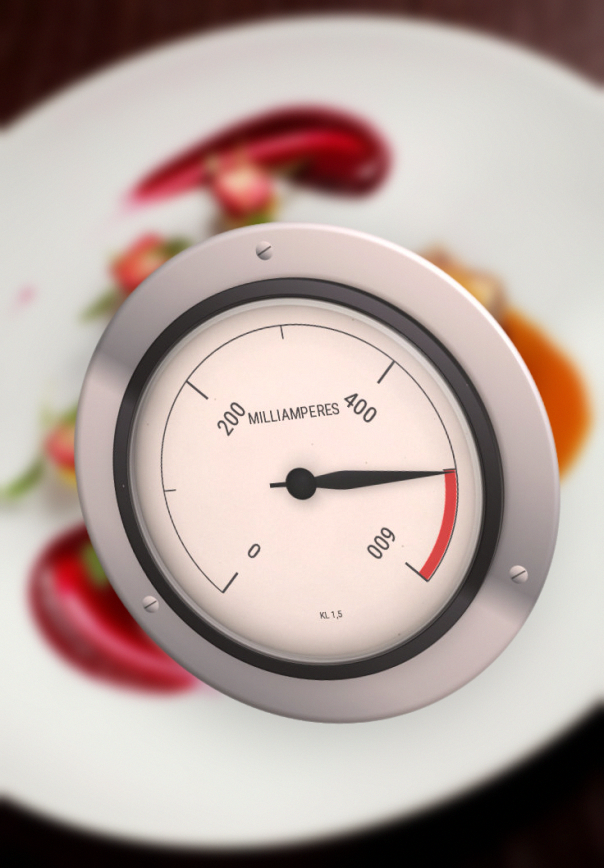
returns 500,mA
